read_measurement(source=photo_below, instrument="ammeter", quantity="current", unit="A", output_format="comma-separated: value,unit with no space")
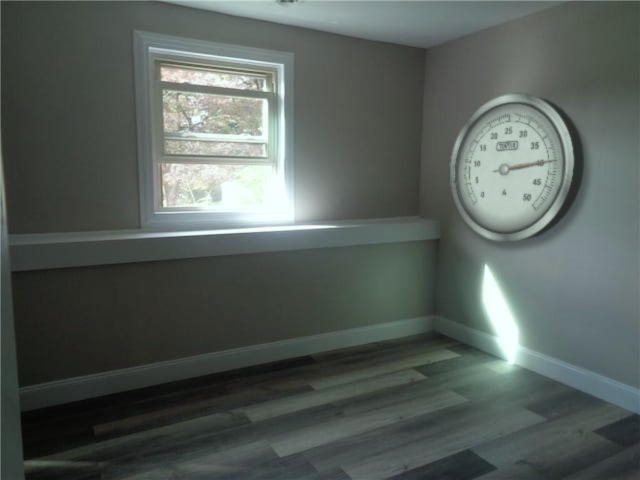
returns 40,A
